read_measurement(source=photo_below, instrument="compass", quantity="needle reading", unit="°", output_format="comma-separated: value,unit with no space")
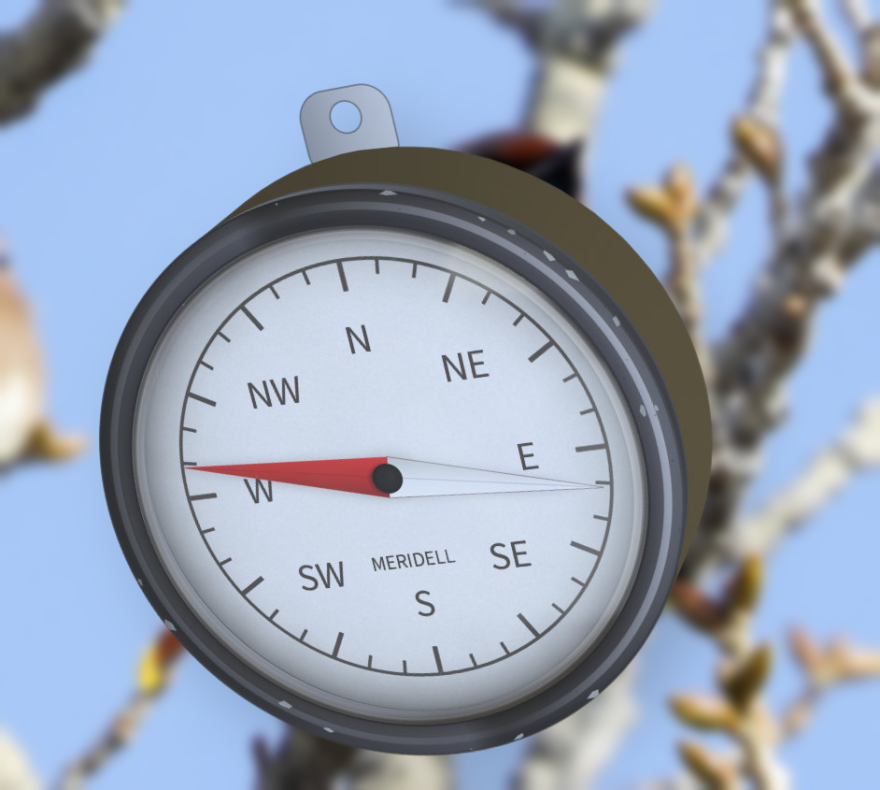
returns 280,°
